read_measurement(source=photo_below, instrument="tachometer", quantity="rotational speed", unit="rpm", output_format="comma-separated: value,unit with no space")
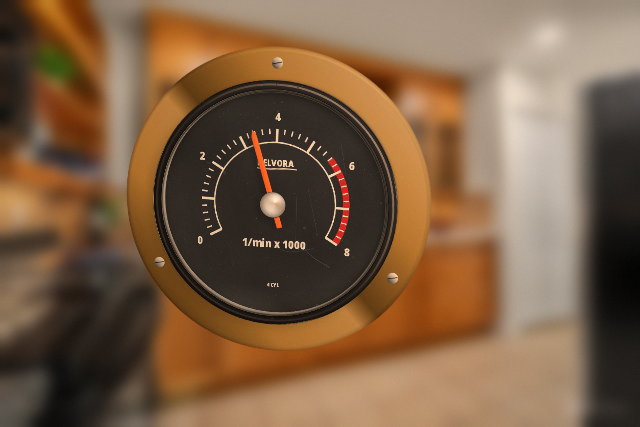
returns 3400,rpm
